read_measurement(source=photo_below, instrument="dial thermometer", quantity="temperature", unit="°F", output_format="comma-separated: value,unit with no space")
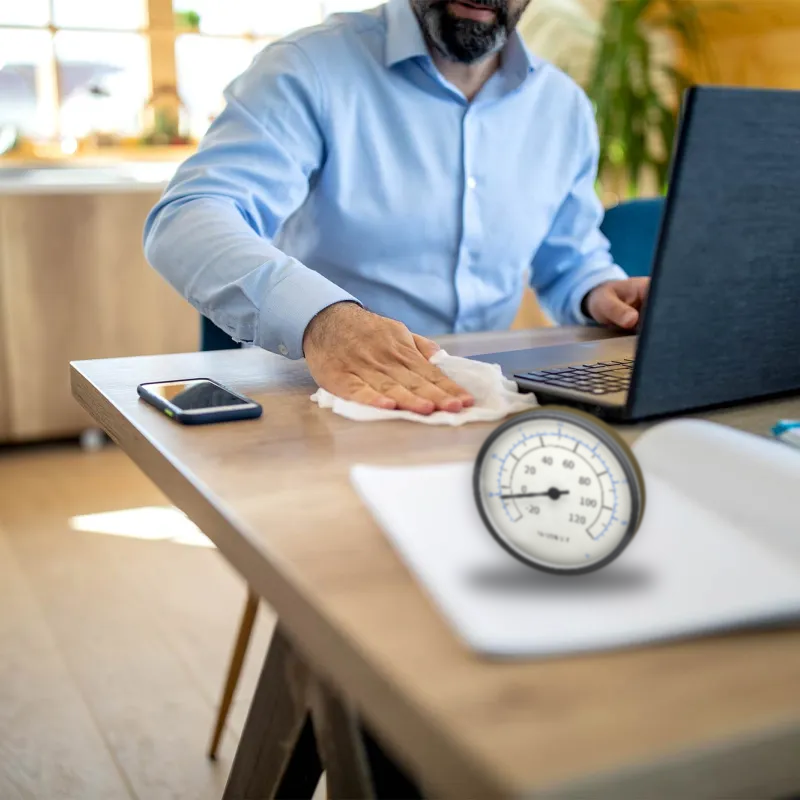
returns -5,°F
